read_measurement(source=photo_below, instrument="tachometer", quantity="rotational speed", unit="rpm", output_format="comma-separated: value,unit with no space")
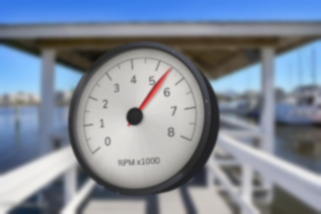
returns 5500,rpm
